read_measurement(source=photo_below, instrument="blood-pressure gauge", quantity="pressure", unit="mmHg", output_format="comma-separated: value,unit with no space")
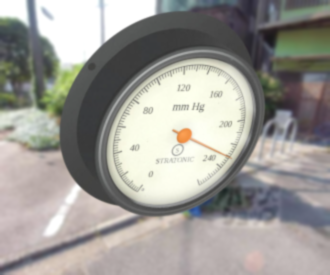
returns 230,mmHg
